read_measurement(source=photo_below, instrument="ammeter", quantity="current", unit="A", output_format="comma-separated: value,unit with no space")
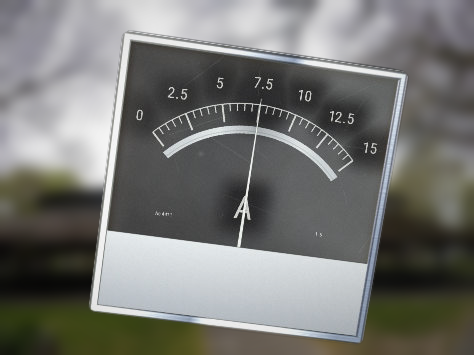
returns 7.5,A
